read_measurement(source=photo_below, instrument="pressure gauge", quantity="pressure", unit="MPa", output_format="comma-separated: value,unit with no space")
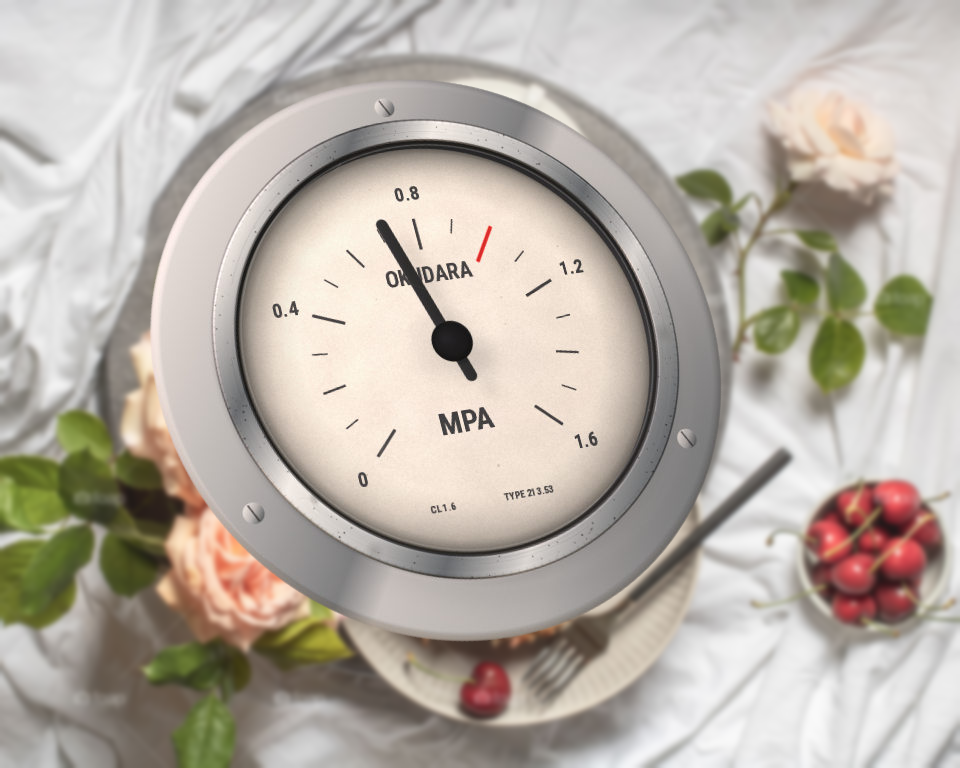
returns 0.7,MPa
